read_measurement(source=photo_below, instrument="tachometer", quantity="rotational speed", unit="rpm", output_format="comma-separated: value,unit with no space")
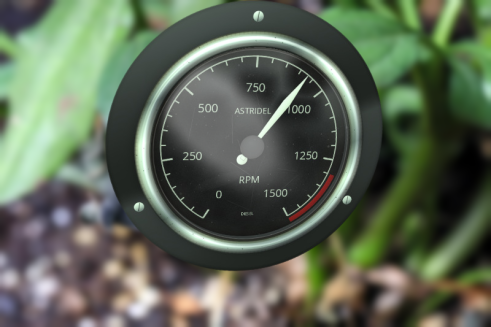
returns 925,rpm
